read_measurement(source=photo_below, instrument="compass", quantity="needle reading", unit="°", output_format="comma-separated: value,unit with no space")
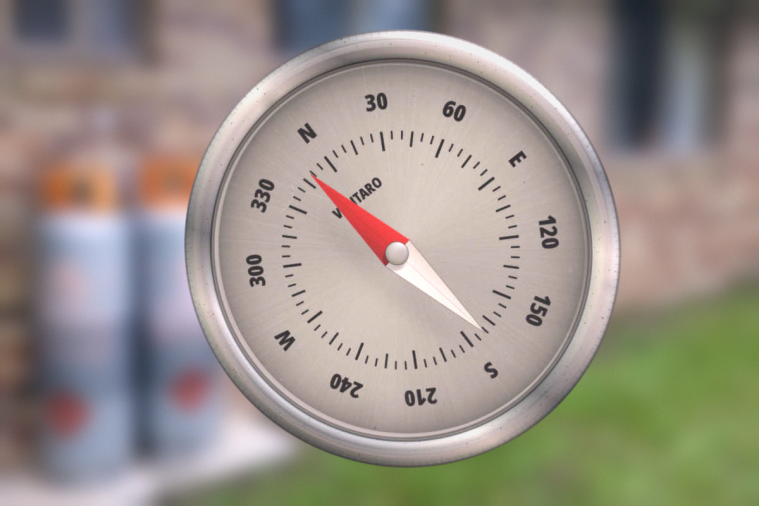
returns 350,°
